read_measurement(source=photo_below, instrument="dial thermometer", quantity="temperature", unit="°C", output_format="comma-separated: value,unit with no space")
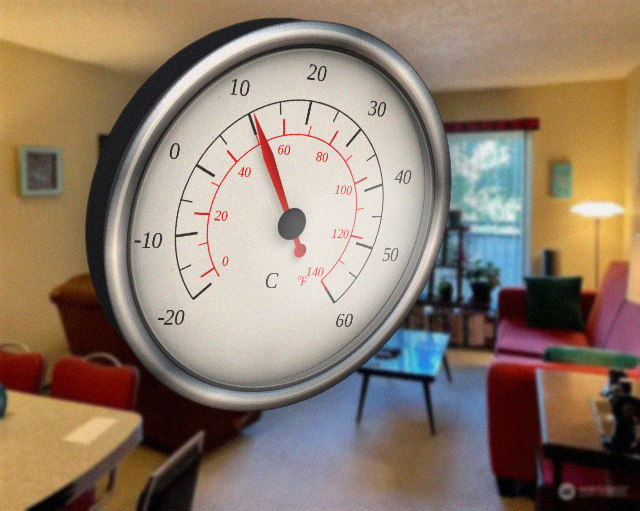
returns 10,°C
